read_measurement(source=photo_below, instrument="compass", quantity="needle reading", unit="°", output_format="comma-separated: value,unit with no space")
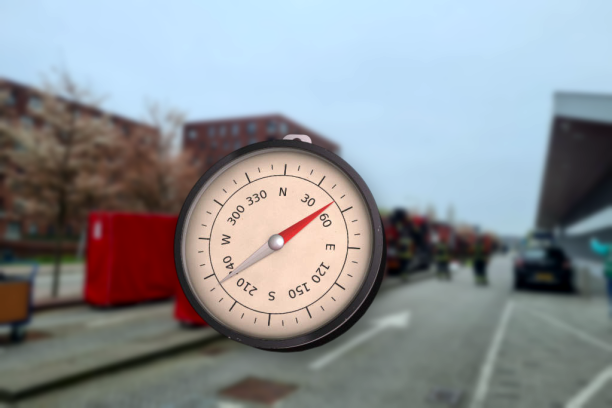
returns 50,°
